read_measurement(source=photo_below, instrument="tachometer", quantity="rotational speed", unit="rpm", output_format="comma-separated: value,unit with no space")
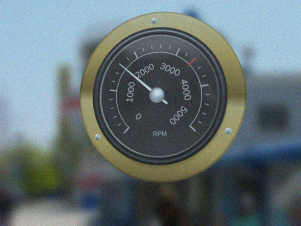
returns 1600,rpm
